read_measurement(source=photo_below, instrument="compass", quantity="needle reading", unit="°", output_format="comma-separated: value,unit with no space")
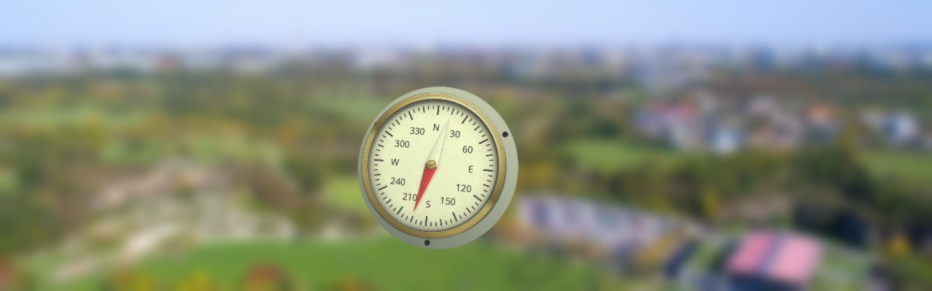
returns 195,°
